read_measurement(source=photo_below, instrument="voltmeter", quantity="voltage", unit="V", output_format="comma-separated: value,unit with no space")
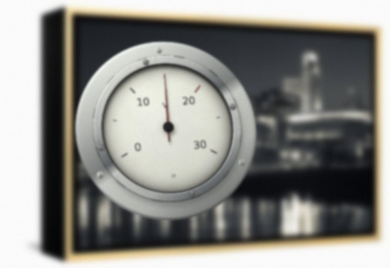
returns 15,V
